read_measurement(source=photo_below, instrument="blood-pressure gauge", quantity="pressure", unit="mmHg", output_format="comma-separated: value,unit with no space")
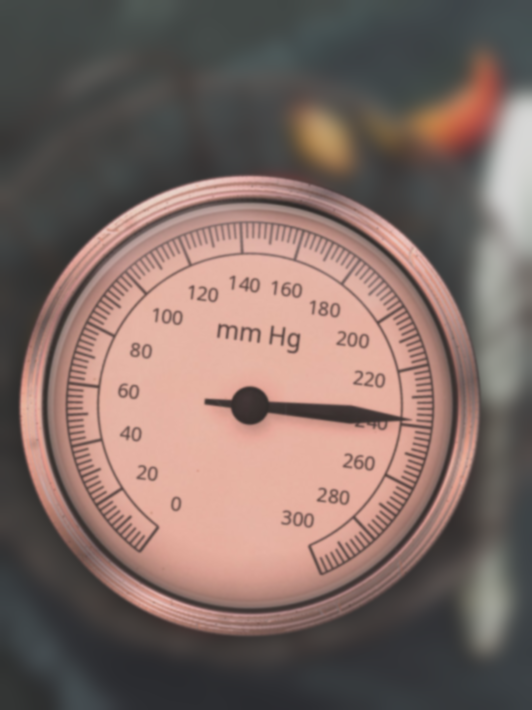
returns 238,mmHg
